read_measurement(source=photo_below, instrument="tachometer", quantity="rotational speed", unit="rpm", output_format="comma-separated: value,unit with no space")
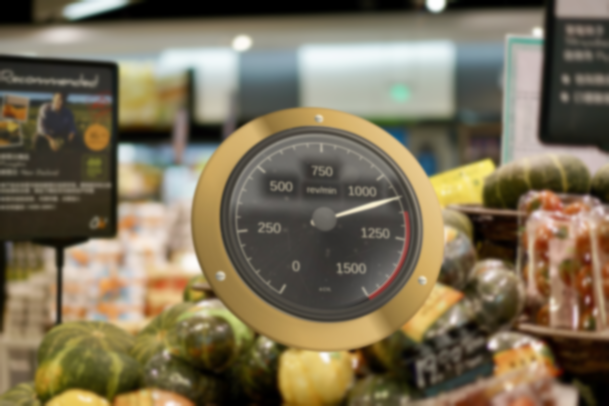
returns 1100,rpm
